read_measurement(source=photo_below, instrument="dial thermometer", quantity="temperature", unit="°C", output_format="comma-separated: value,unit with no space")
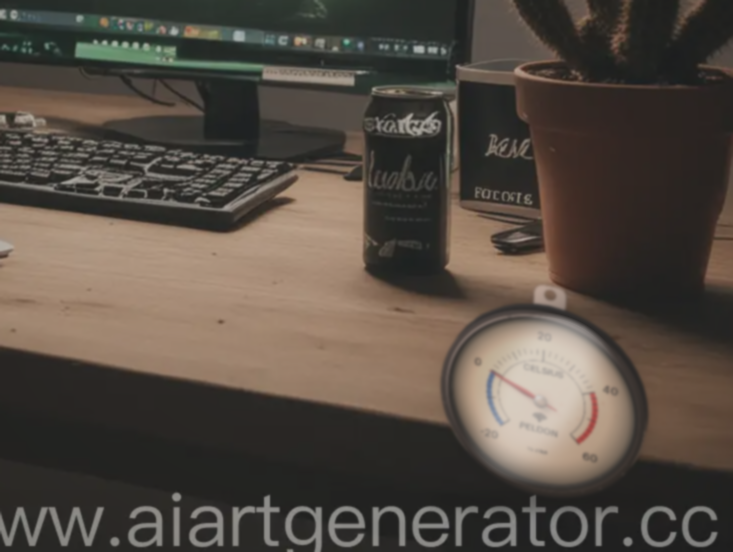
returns 0,°C
